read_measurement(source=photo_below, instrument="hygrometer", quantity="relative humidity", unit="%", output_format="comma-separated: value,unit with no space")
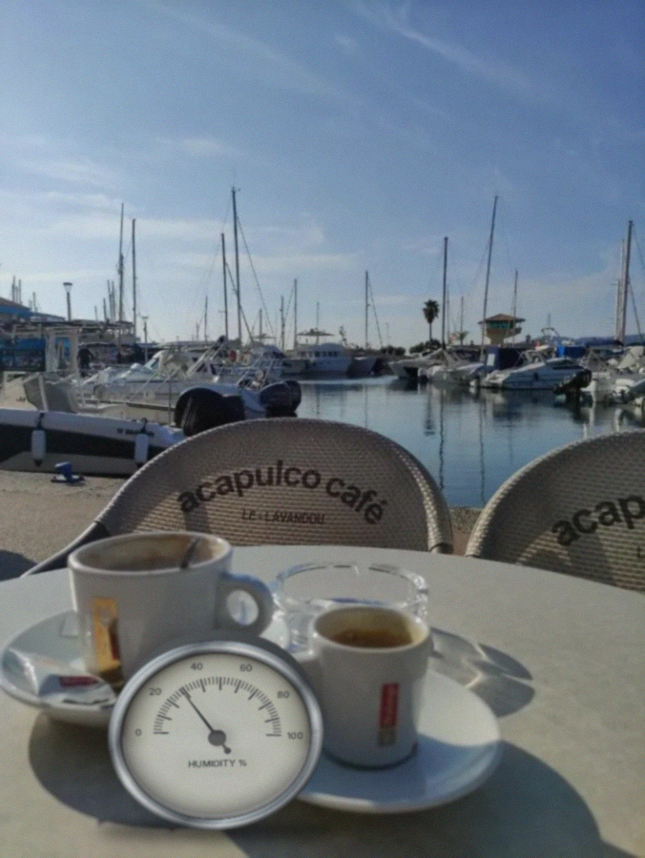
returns 30,%
